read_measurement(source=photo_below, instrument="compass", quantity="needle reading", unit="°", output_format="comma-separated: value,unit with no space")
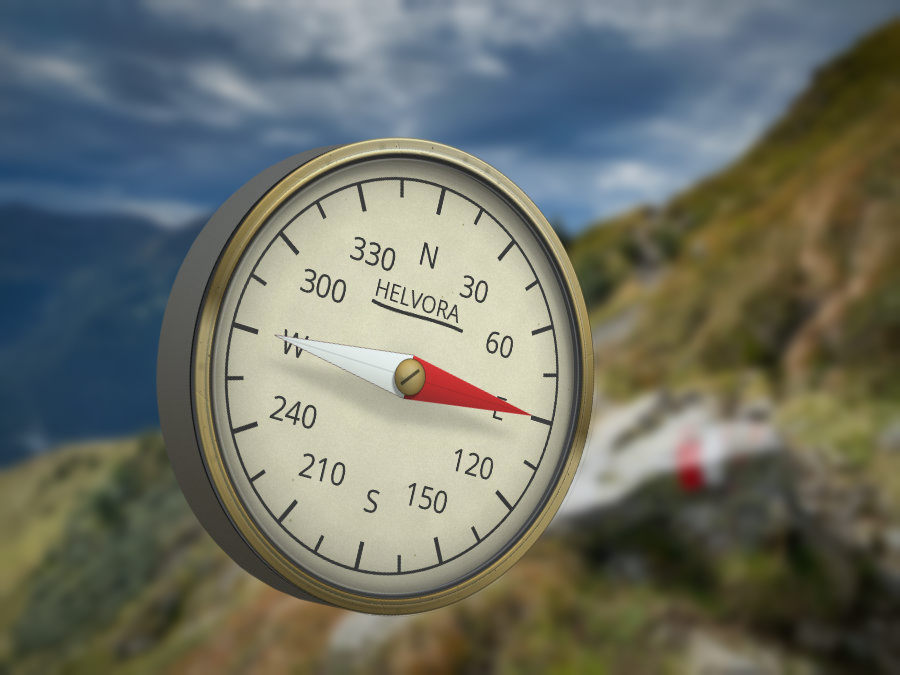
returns 90,°
